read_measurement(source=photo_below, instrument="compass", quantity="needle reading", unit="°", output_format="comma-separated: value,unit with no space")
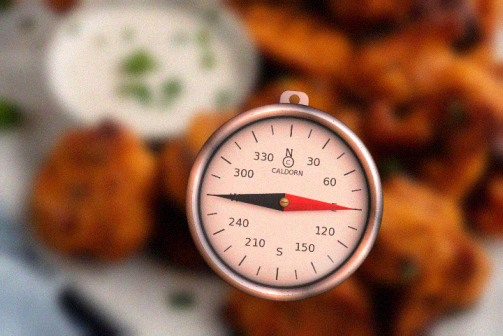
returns 90,°
